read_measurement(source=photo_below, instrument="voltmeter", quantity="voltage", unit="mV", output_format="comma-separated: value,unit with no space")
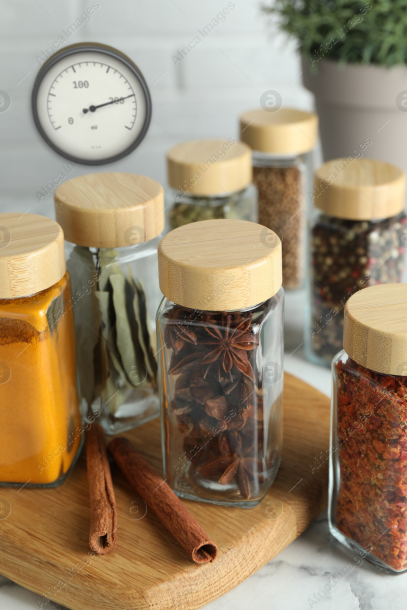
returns 200,mV
